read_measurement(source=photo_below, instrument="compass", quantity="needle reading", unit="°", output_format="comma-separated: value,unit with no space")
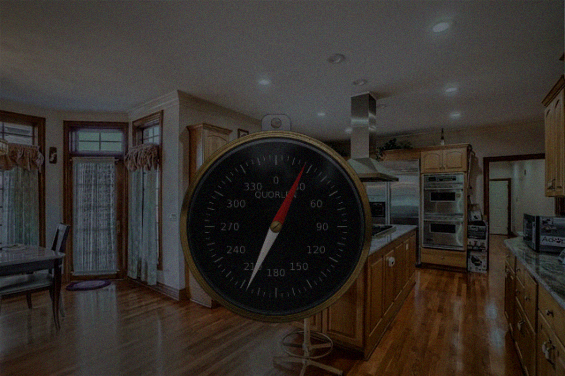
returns 25,°
